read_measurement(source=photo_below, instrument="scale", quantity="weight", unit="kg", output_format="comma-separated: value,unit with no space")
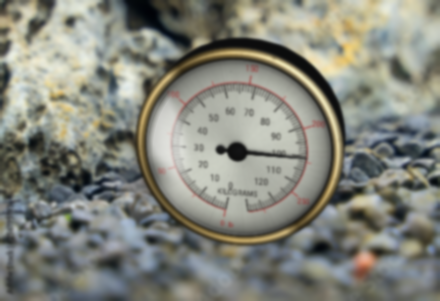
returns 100,kg
